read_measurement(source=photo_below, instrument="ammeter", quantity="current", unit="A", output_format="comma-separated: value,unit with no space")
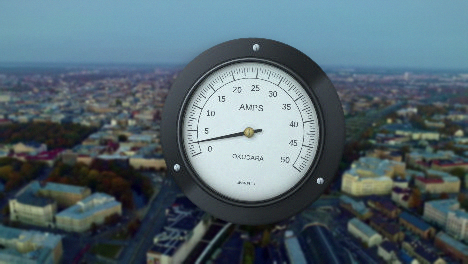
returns 2.5,A
